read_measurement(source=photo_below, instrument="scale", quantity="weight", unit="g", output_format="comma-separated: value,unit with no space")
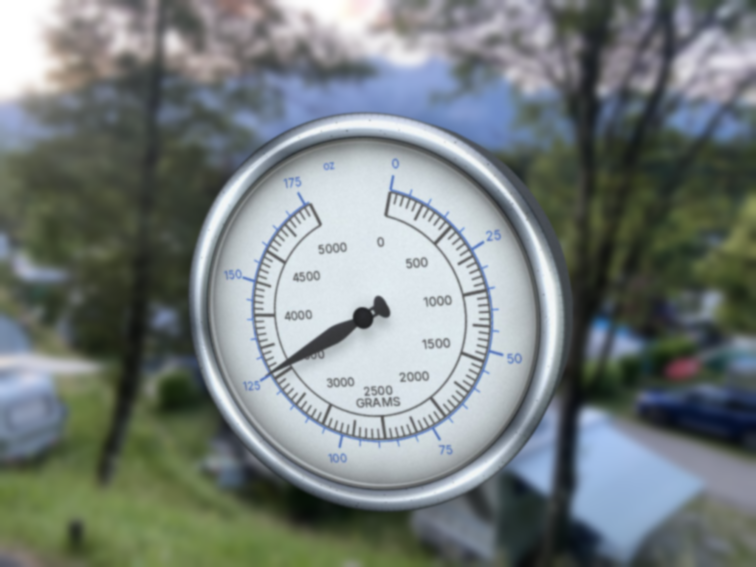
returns 3550,g
